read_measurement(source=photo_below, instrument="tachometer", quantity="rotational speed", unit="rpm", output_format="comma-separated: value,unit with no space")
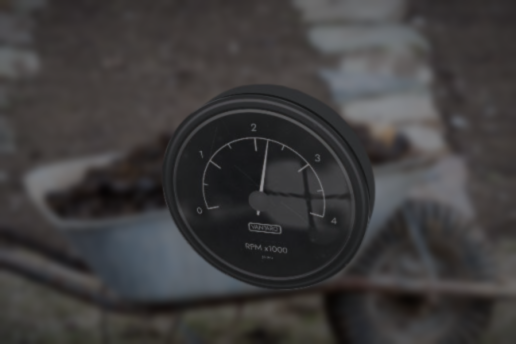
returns 2250,rpm
